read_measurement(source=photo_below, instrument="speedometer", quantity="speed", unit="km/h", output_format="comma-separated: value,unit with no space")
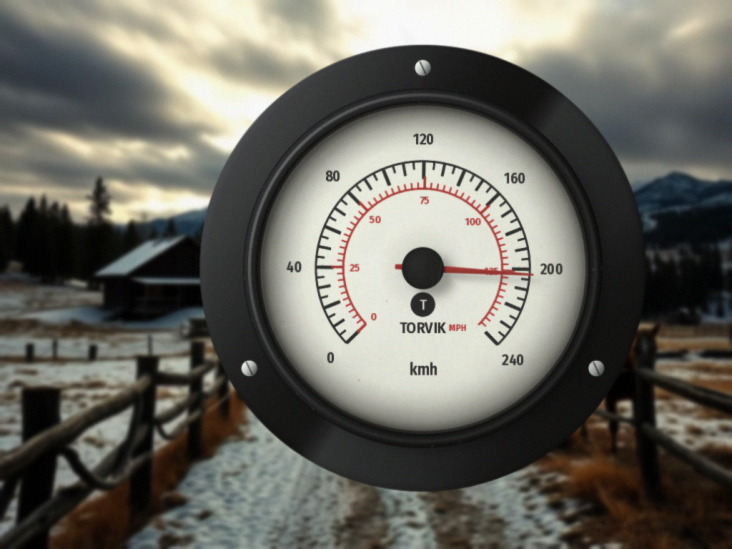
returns 202.5,km/h
